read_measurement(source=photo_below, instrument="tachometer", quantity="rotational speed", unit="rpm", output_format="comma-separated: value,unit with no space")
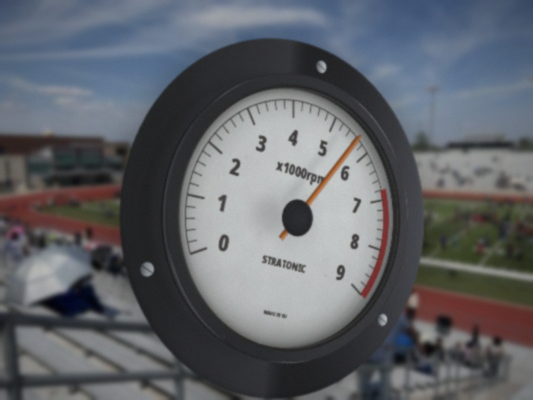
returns 5600,rpm
